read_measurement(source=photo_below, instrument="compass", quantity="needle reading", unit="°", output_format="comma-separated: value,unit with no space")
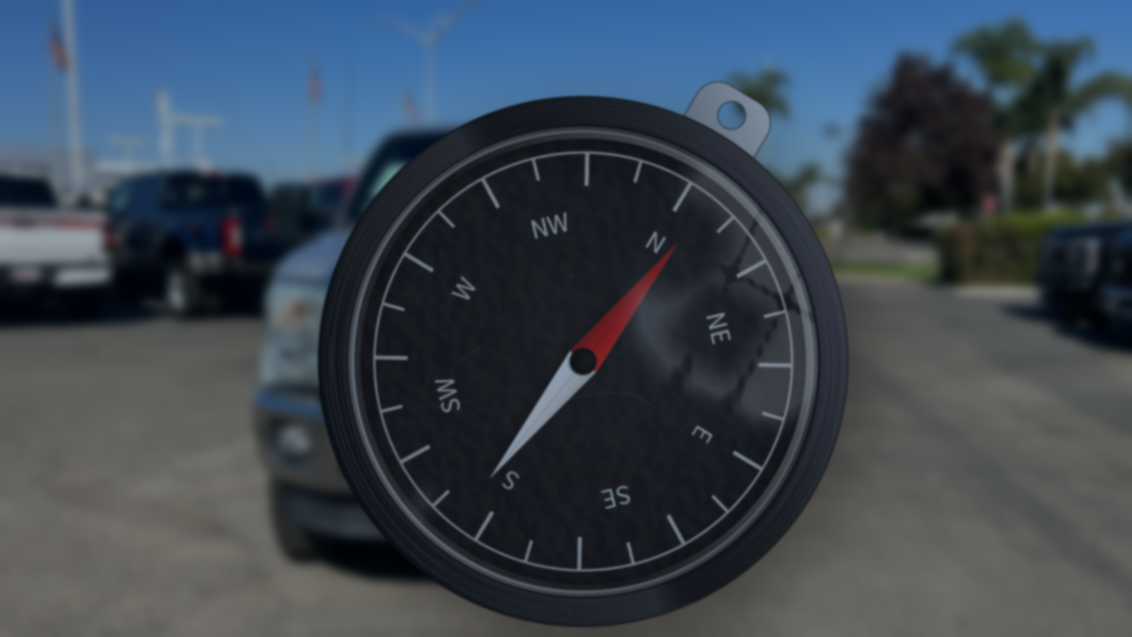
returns 7.5,°
